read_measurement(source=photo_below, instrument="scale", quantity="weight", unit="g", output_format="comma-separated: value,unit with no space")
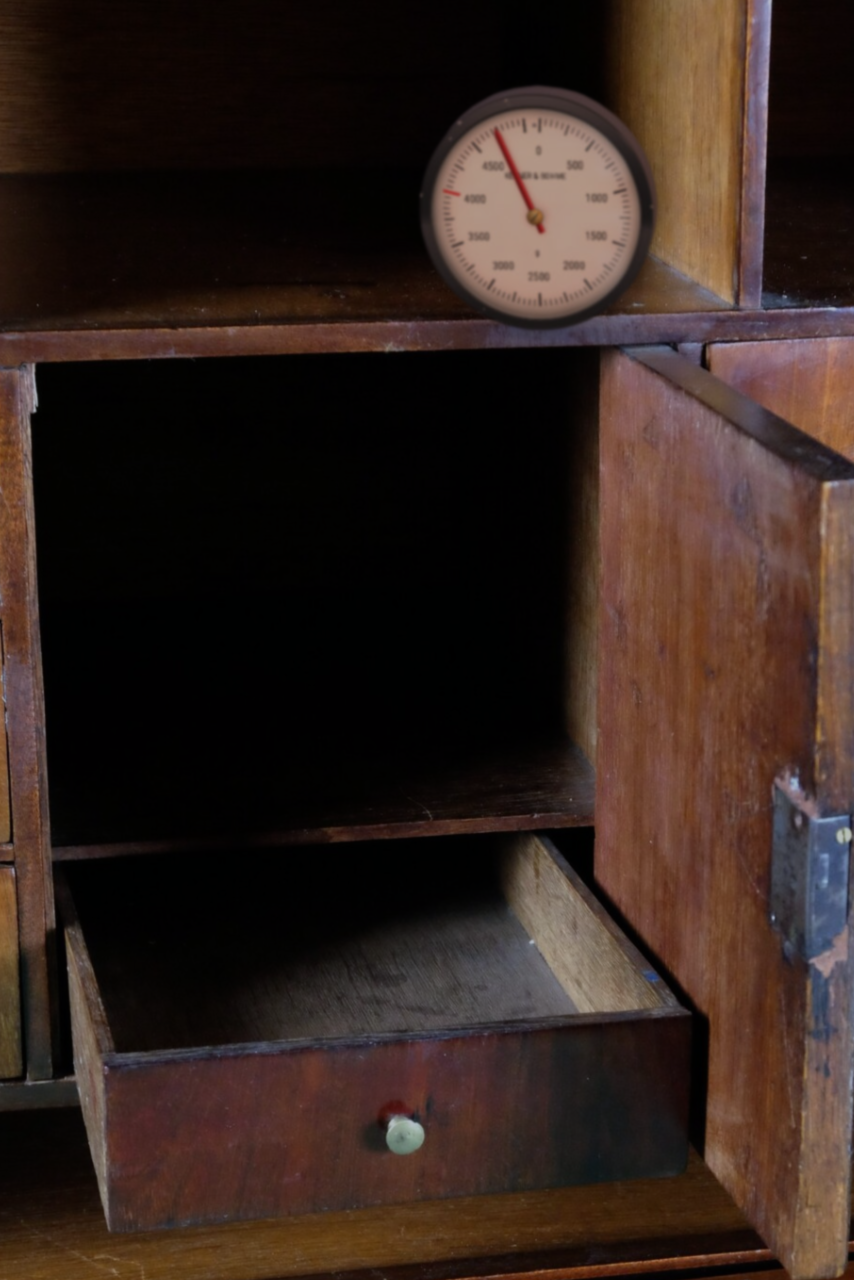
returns 4750,g
